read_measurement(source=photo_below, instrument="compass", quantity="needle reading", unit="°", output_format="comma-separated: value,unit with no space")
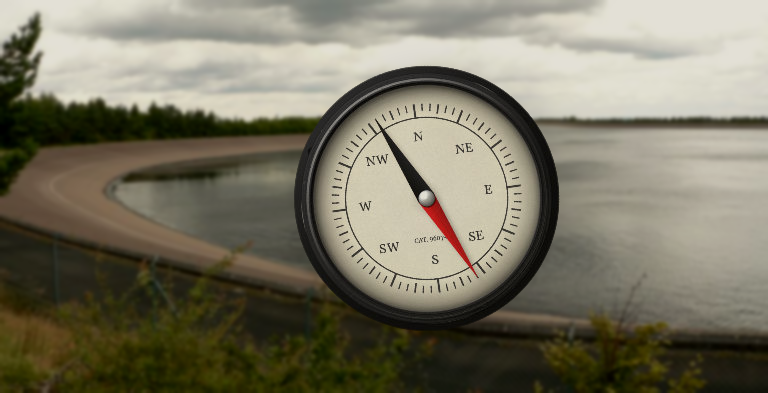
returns 155,°
